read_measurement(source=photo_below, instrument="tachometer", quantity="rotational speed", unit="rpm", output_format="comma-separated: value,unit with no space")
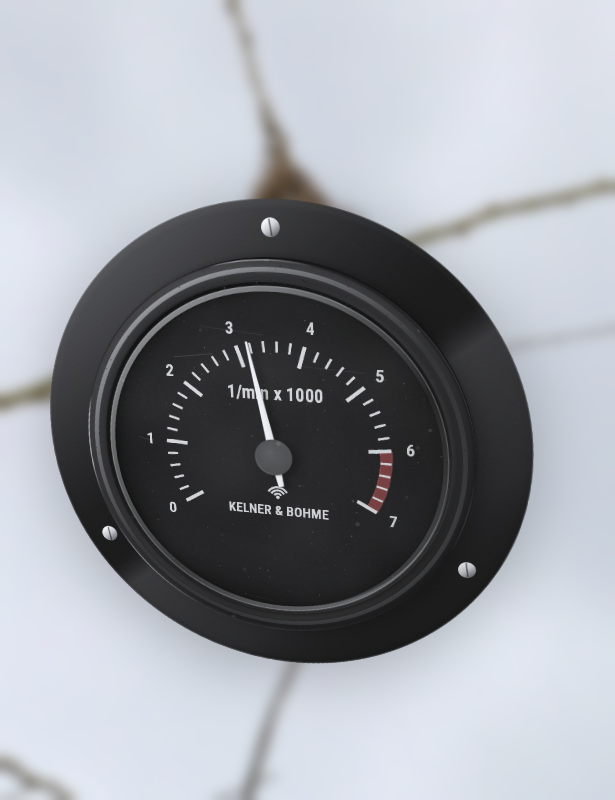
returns 3200,rpm
